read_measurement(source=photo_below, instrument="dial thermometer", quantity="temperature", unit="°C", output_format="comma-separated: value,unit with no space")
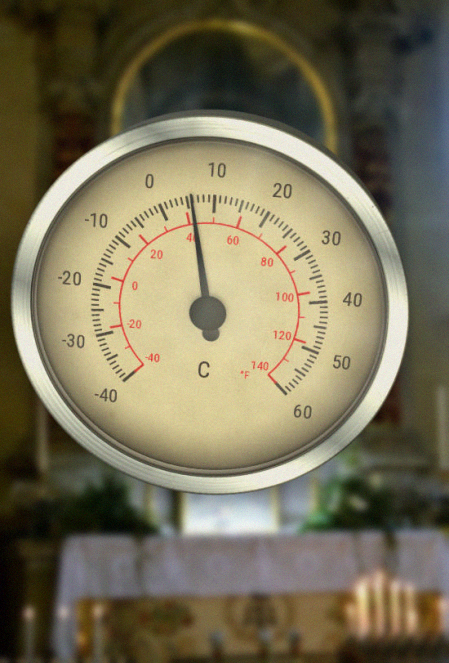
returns 6,°C
